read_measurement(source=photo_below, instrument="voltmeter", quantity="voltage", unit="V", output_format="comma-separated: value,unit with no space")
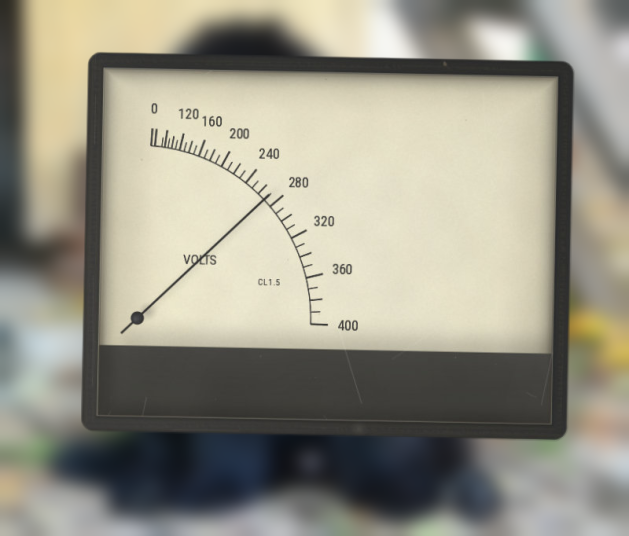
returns 270,V
